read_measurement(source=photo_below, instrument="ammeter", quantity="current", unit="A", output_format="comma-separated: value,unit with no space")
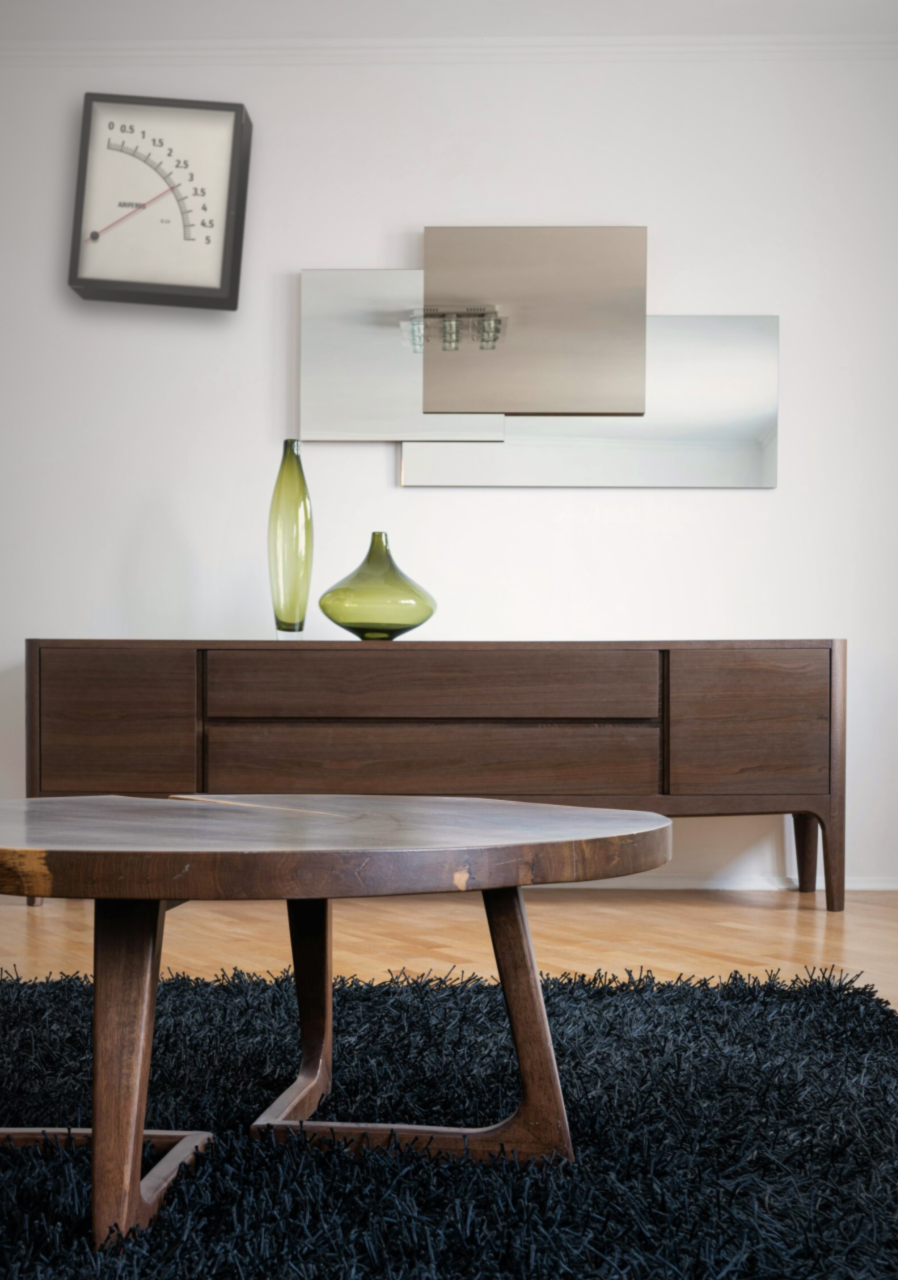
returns 3,A
